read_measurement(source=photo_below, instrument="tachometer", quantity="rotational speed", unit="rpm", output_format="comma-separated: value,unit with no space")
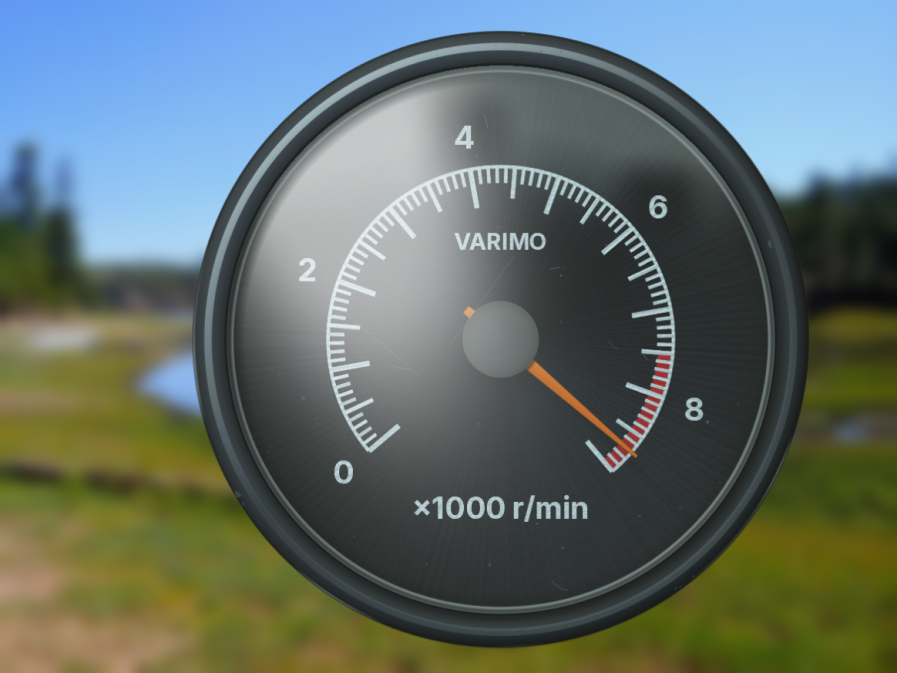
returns 8700,rpm
